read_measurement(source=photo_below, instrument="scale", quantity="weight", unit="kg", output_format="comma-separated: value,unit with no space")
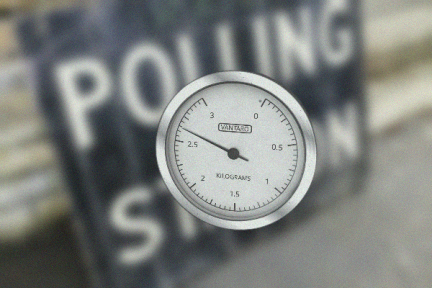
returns 2.65,kg
